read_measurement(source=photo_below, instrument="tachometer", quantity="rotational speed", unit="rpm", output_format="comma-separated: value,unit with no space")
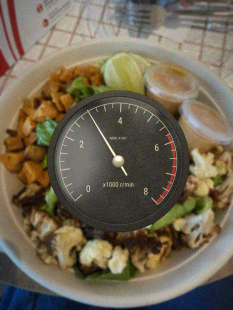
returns 3000,rpm
